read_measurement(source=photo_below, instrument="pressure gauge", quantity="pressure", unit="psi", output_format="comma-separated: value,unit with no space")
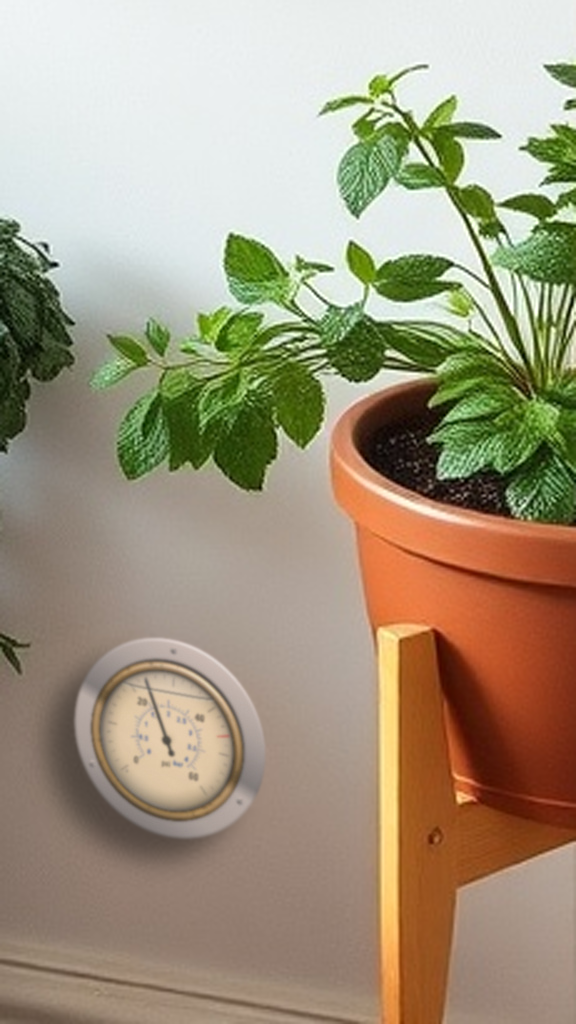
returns 24,psi
